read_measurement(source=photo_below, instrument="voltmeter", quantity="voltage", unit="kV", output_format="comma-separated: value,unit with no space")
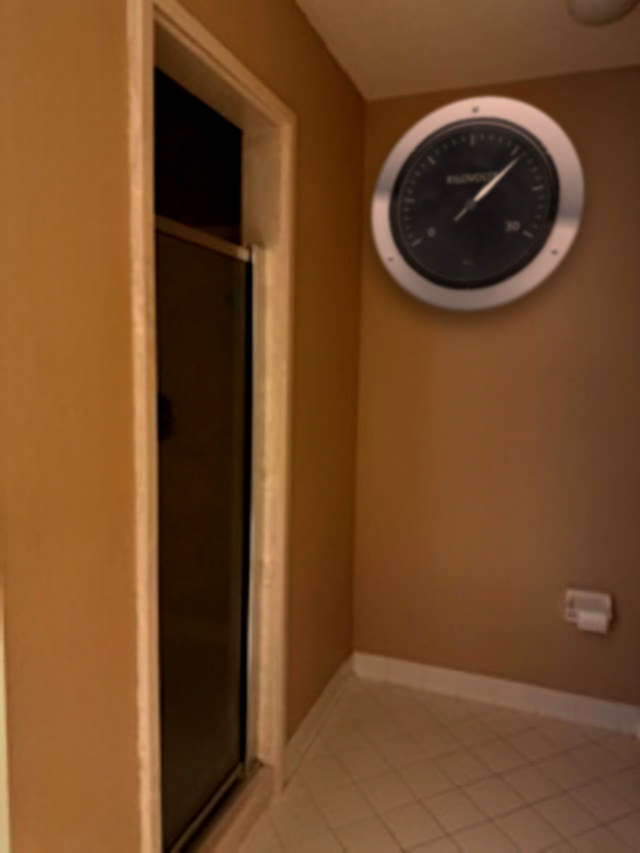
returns 21,kV
